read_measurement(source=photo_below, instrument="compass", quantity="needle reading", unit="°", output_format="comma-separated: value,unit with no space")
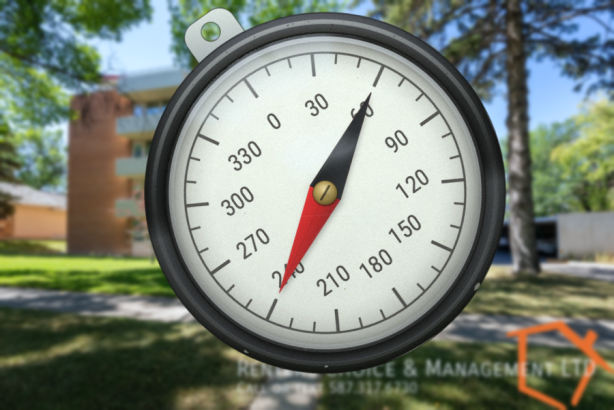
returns 240,°
